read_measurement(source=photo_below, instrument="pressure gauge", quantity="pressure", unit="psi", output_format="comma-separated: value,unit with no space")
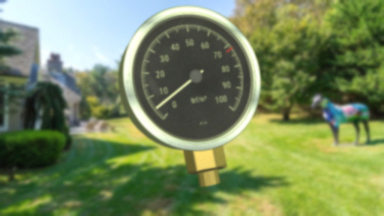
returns 5,psi
